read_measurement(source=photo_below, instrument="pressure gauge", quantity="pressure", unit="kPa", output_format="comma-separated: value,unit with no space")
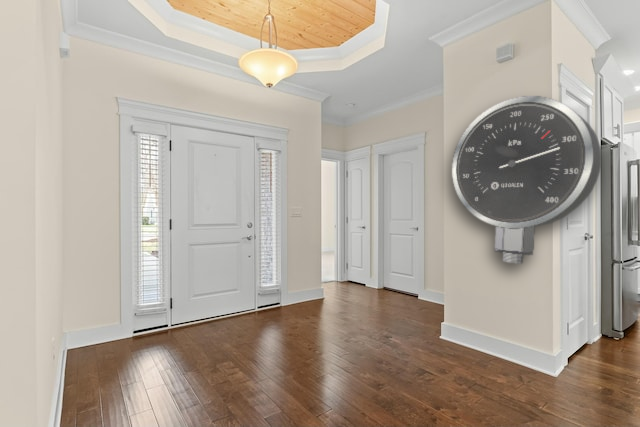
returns 310,kPa
